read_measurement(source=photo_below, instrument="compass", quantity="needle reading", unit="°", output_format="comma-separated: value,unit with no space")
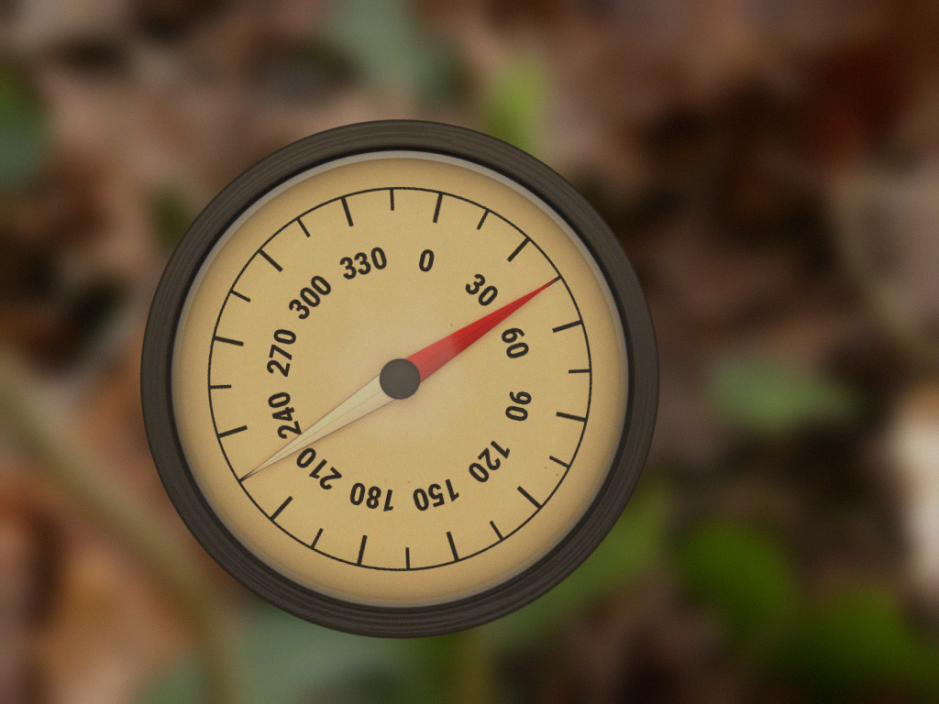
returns 45,°
